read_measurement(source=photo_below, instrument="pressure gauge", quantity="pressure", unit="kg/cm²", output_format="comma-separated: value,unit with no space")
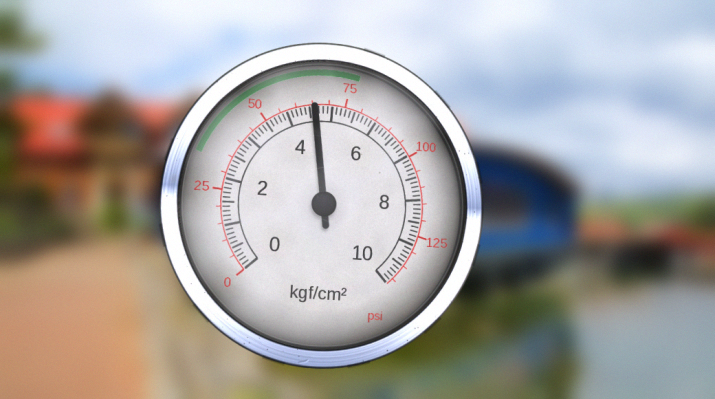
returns 4.6,kg/cm²
